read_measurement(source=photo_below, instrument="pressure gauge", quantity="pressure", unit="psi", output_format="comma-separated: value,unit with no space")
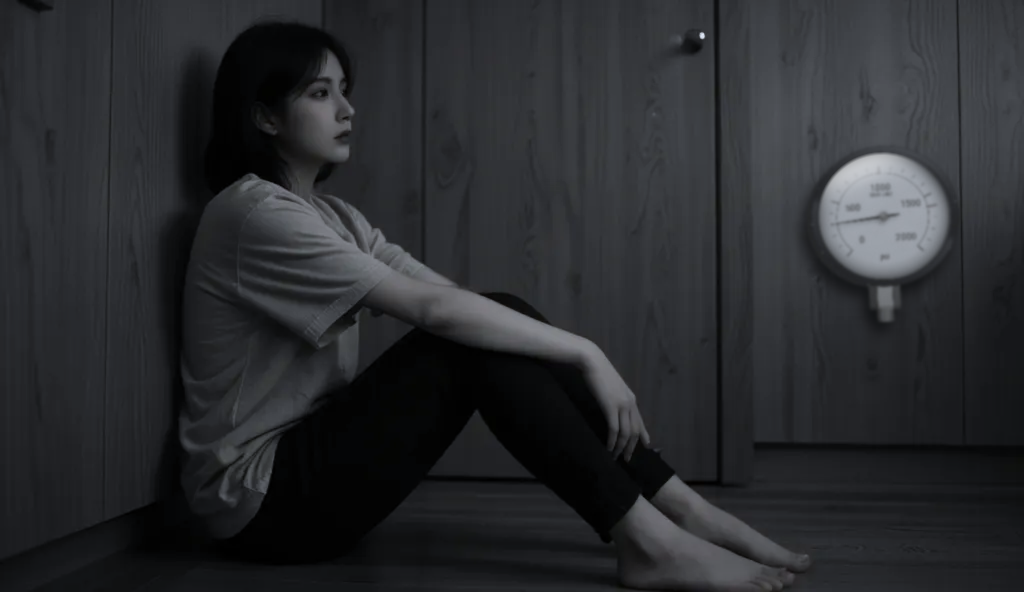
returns 300,psi
